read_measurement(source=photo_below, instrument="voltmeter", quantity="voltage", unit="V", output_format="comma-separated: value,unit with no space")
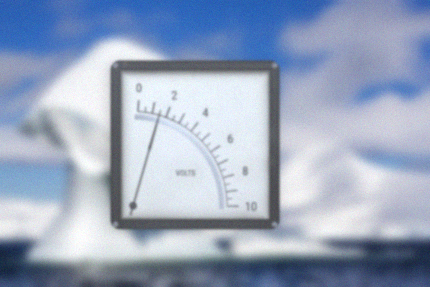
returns 1.5,V
